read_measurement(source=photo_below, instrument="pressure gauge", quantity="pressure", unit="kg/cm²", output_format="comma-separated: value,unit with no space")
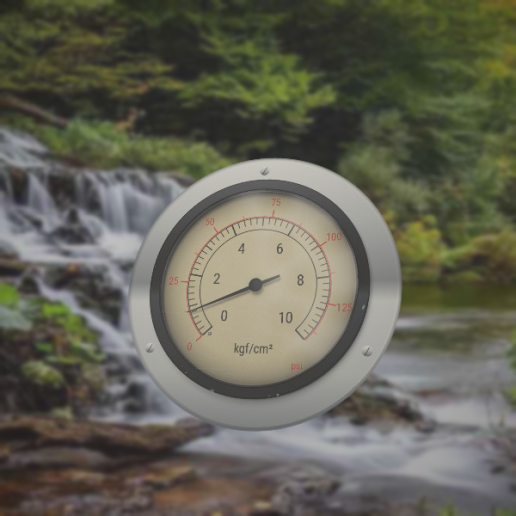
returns 0.8,kg/cm²
